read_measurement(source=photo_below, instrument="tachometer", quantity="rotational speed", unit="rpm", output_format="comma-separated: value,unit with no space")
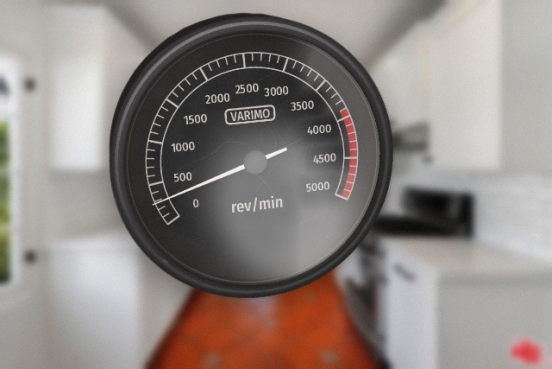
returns 300,rpm
